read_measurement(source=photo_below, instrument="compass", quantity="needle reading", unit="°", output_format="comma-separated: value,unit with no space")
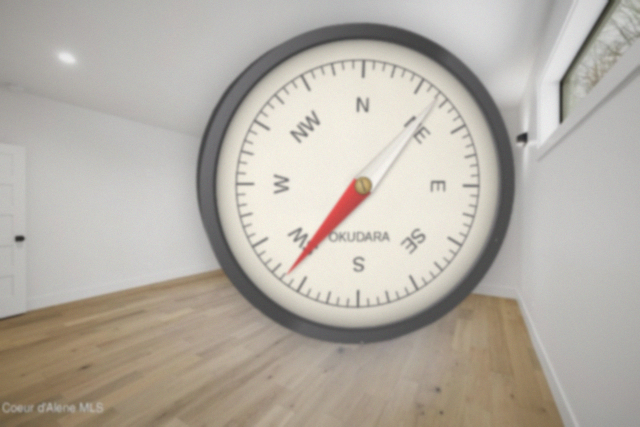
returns 220,°
